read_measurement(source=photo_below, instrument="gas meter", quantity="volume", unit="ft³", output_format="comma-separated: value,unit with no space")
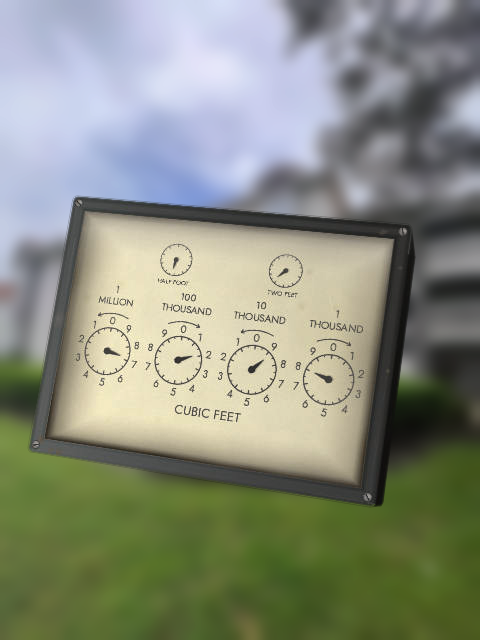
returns 718800,ft³
